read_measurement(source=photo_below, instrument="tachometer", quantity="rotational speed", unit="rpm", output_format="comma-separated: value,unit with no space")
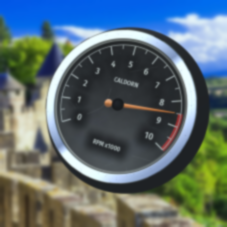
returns 8500,rpm
